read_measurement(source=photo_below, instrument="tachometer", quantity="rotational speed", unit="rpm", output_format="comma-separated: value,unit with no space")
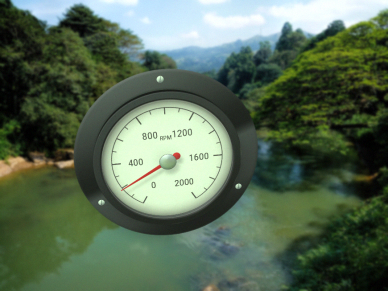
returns 200,rpm
